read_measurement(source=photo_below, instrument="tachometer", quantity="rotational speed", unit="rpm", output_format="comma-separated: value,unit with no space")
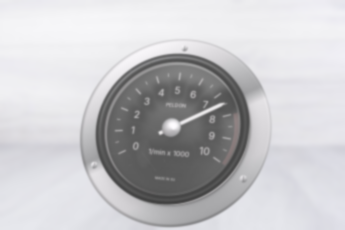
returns 7500,rpm
